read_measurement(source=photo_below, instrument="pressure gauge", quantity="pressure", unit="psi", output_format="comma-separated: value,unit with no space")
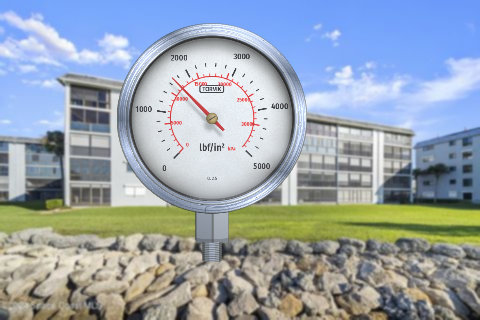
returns 1700,psi
